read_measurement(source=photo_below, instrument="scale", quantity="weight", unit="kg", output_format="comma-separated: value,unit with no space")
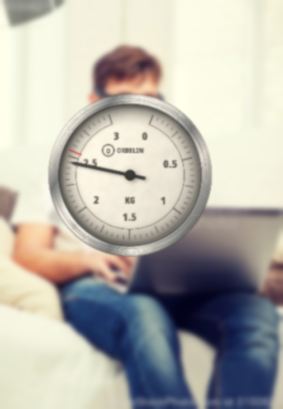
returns 2.45,kg
